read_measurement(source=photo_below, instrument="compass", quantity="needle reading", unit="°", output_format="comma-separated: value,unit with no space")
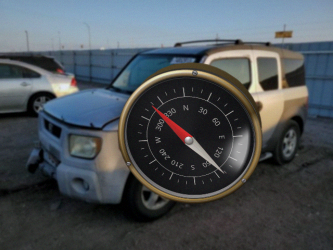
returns 320,°
